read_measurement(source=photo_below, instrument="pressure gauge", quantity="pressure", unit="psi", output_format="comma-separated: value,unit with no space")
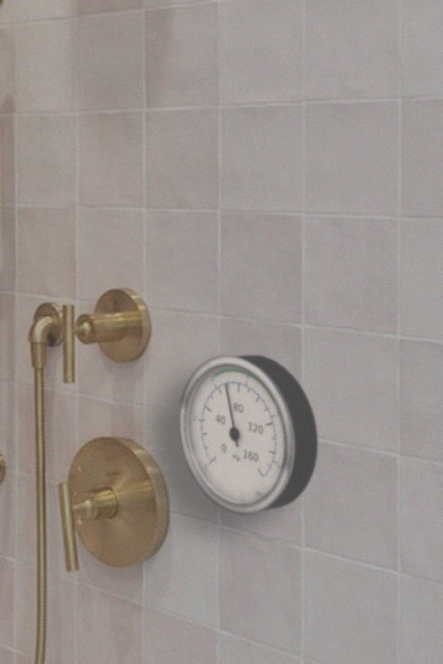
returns 70,psi
